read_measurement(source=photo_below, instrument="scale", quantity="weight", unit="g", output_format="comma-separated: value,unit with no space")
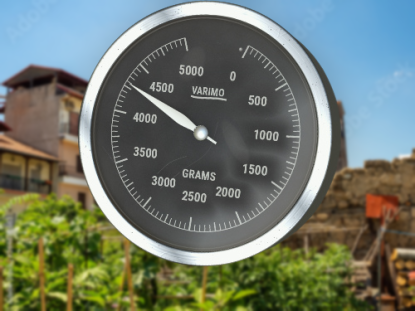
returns 4300,g
